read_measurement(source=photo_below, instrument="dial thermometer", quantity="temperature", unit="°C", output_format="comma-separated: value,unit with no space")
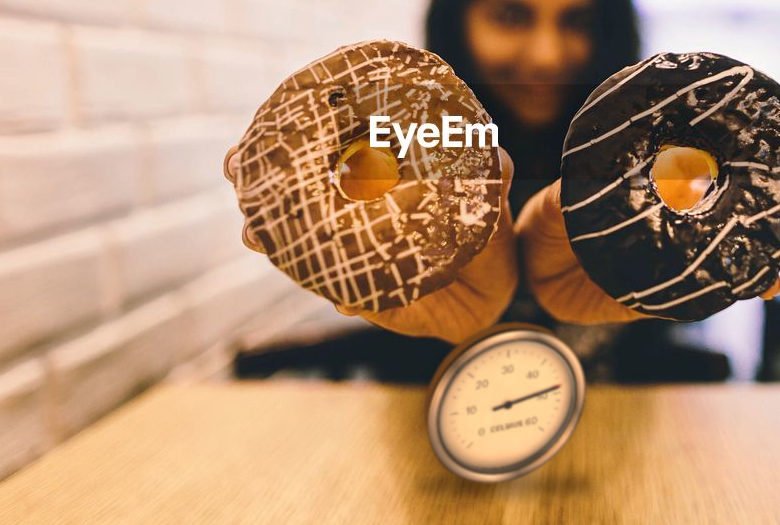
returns 48,°C
